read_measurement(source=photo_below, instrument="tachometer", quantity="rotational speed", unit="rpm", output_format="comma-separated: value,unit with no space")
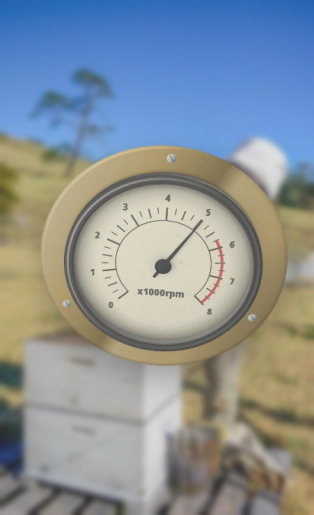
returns 5000,rpm
